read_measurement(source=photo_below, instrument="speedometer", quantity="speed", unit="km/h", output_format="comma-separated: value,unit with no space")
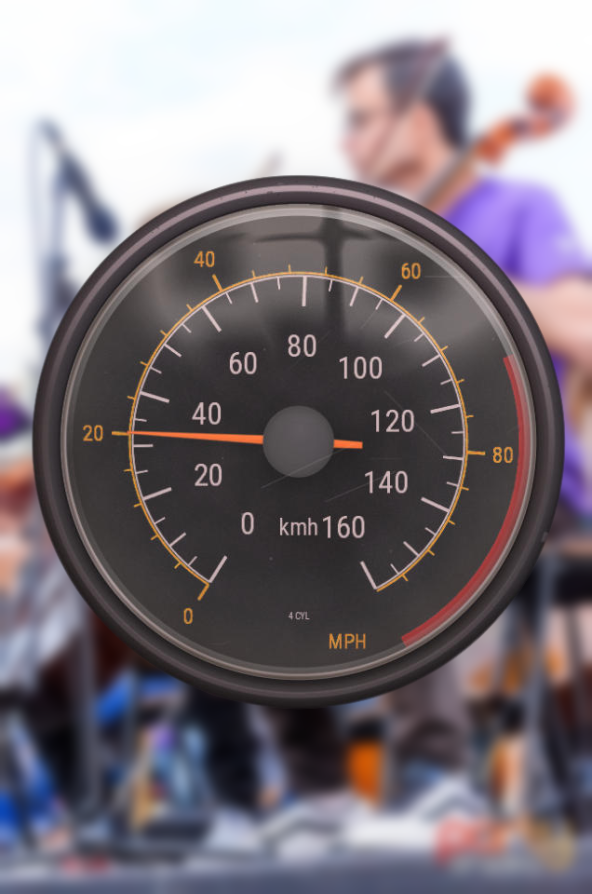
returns 32.5,km/h
